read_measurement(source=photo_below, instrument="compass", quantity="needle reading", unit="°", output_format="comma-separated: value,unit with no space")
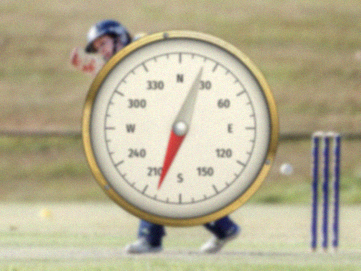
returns 200,°
